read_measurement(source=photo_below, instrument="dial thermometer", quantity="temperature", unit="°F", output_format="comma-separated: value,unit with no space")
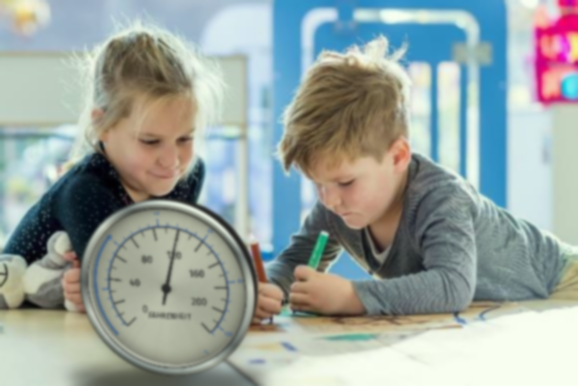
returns 120,°F
